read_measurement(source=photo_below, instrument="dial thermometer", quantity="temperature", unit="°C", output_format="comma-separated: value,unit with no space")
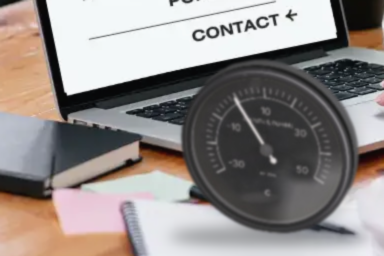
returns 0,°C
